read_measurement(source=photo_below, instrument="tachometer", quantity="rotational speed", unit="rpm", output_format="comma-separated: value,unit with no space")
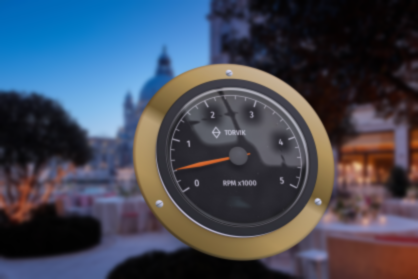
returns 400,rpm
